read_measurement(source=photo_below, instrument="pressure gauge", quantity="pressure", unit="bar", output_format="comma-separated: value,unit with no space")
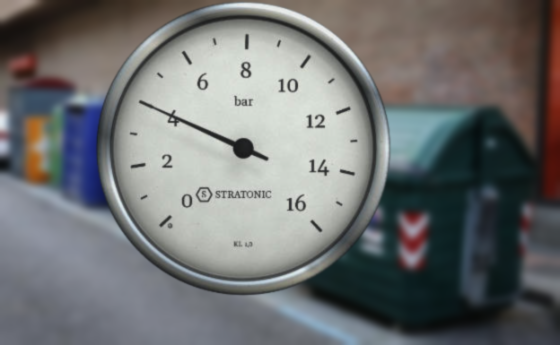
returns 4,bar
